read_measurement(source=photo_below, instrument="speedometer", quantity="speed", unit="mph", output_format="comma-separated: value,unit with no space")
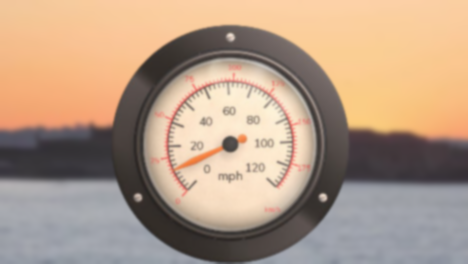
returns 10,mph
